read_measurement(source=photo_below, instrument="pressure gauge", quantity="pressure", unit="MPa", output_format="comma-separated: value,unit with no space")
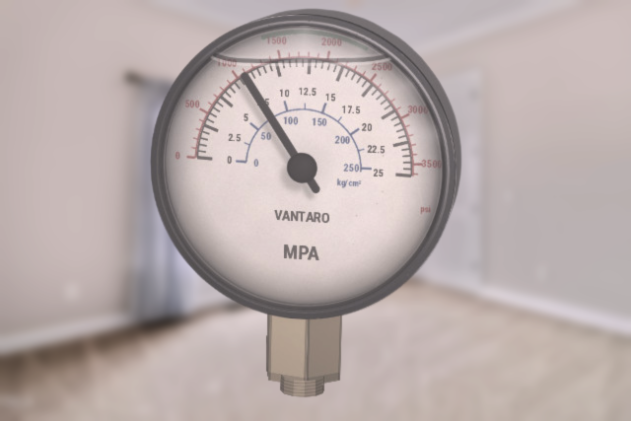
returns 7.5,MPa
